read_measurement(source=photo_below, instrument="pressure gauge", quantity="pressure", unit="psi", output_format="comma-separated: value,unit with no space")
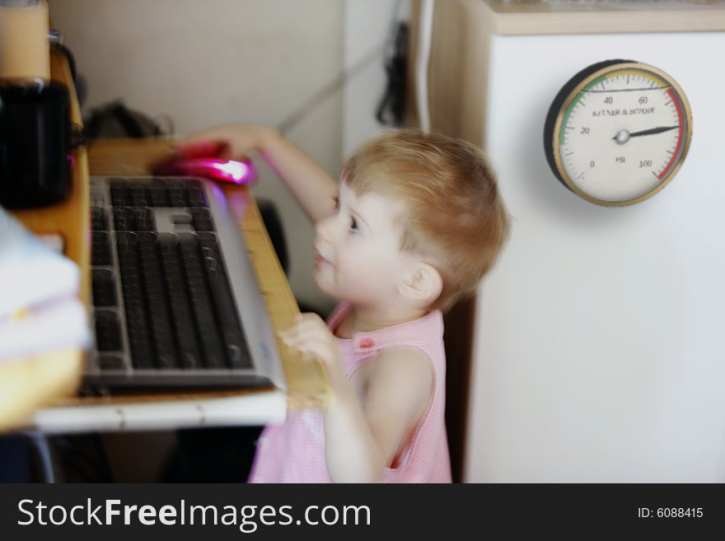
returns 80,psi
